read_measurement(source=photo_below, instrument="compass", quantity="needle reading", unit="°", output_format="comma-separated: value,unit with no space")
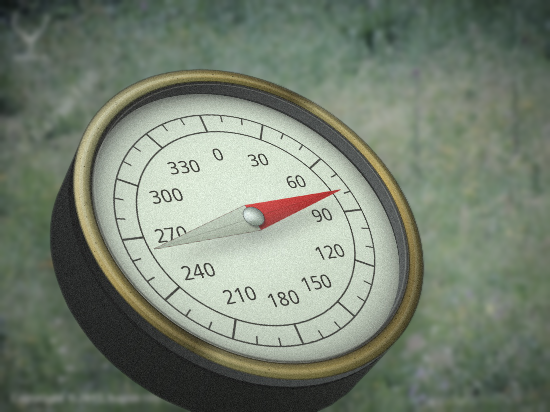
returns 80,°
